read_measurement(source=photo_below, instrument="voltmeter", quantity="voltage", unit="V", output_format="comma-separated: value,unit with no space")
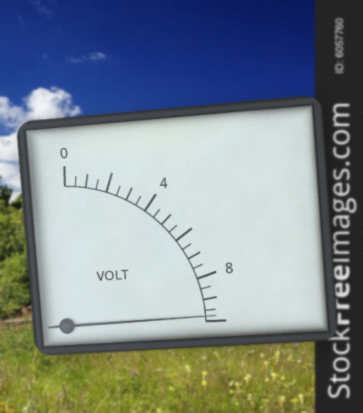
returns 9.75,V
